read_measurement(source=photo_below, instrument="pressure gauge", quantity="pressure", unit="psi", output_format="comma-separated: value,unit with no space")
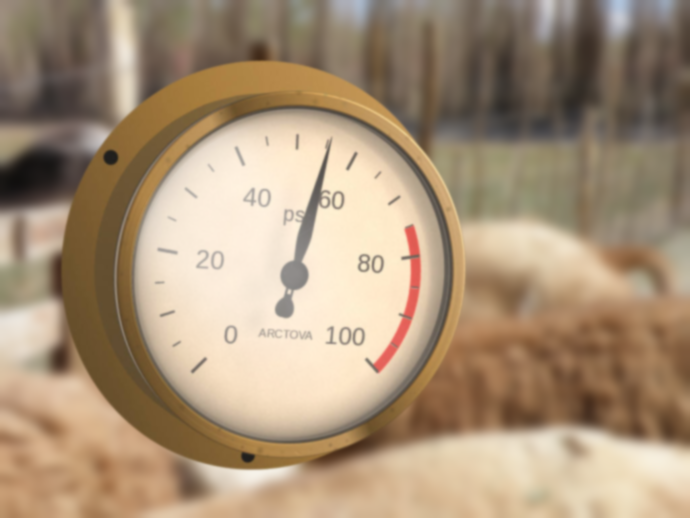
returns 55,psi
